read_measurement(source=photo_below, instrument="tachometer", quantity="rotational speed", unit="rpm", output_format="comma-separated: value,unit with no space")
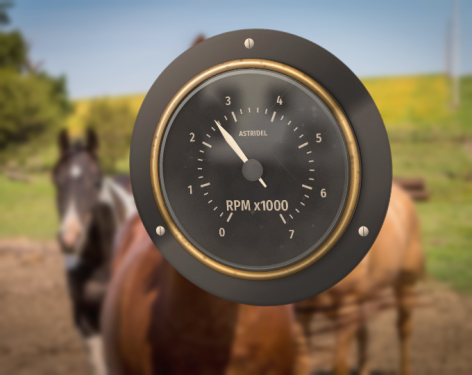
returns 2600,rpm
